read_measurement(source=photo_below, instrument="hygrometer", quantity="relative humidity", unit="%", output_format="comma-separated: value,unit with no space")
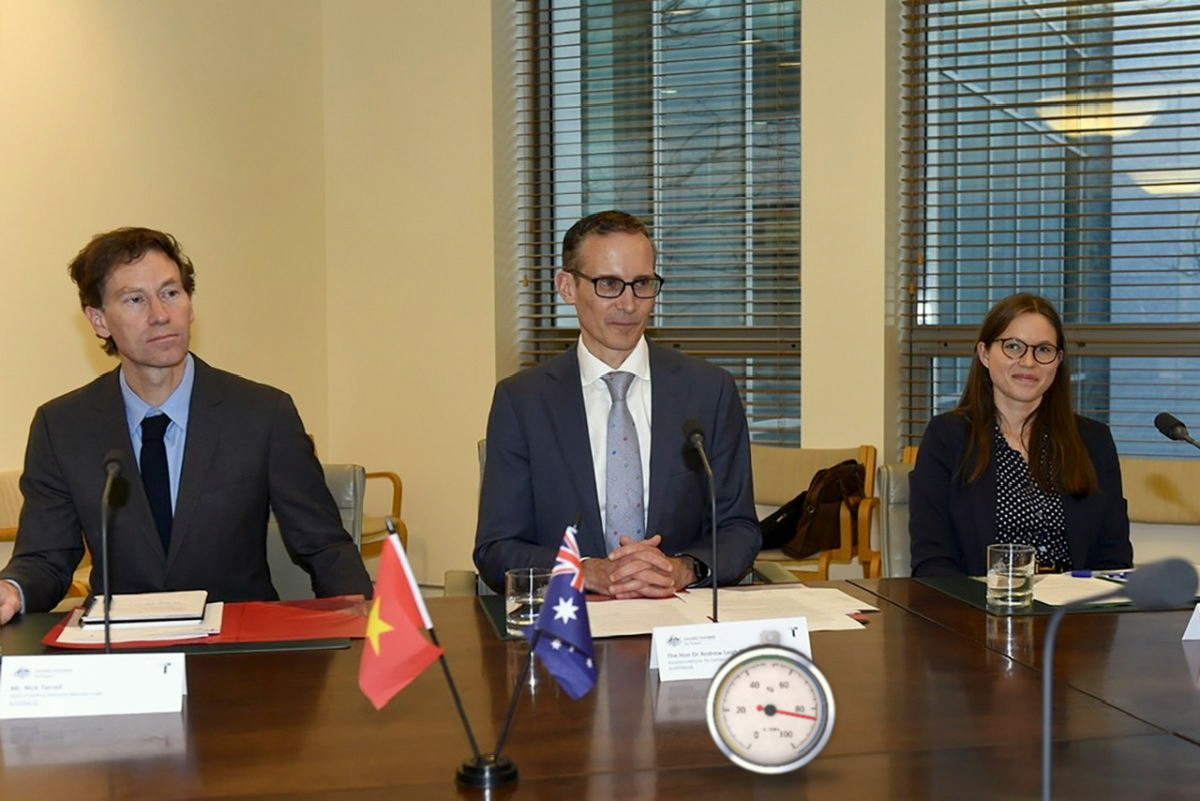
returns 84,%
